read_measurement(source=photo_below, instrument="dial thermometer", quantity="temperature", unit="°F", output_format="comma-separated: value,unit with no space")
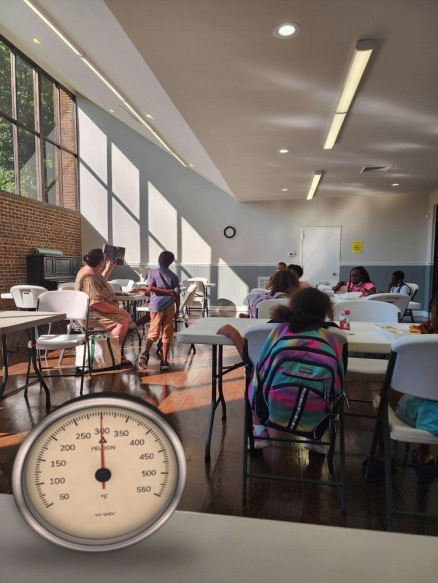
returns 300,°F
